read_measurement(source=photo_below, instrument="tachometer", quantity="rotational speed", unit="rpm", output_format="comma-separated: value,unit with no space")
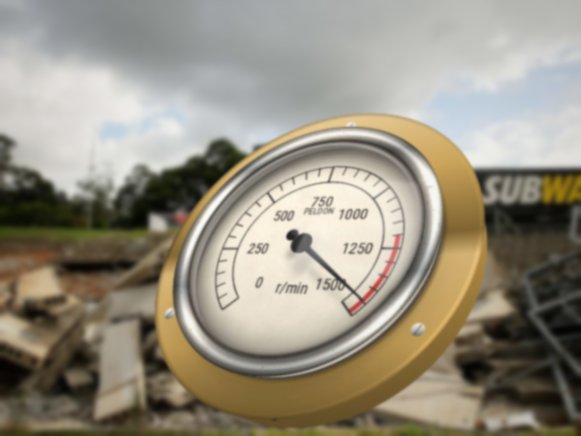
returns 1450,rpm
